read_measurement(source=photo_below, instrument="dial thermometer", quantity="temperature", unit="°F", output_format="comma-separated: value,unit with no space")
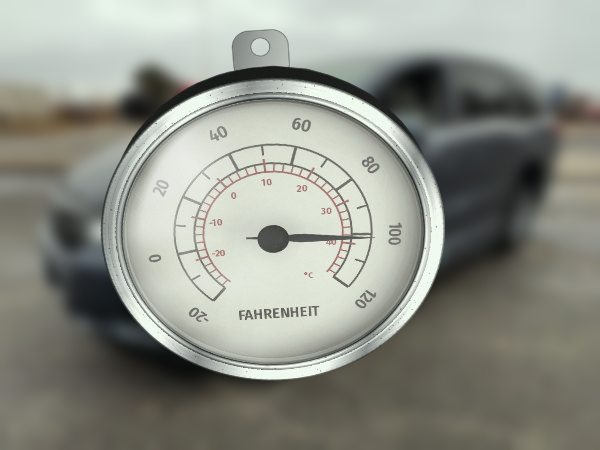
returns 100,°F
